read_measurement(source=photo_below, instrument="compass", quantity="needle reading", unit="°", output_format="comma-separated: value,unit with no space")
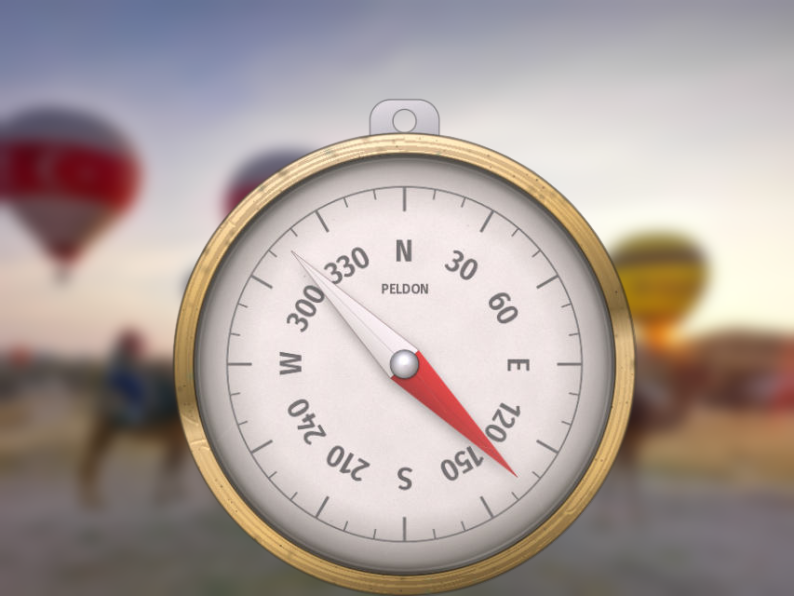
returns 135,°
